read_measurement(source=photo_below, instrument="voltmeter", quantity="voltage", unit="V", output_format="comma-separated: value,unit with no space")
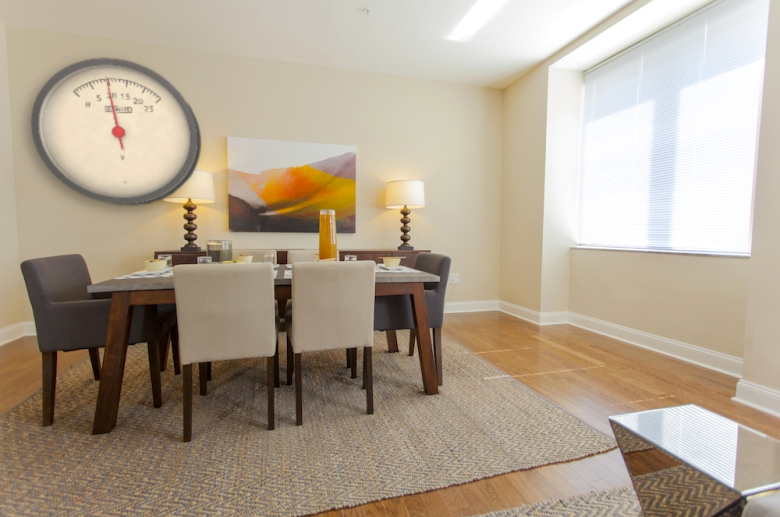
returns 10,V
